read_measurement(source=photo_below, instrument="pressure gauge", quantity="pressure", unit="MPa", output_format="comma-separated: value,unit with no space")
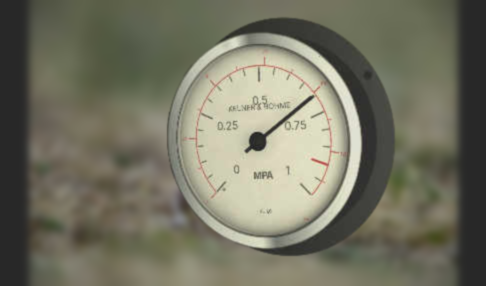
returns 0.7,MPa
